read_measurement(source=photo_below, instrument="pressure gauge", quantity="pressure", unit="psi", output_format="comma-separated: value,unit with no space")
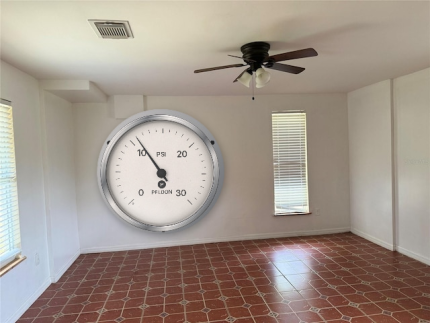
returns 11,psi
